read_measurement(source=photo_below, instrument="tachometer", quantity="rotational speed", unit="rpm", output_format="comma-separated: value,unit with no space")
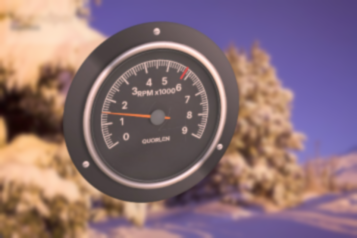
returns 1500,rpm
